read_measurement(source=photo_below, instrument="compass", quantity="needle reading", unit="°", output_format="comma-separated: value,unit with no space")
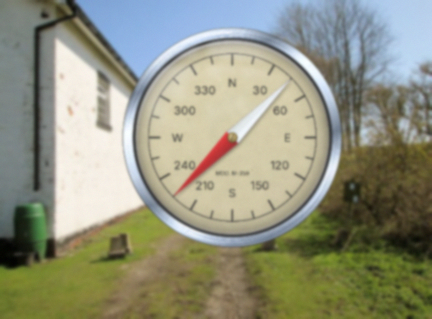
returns 225,°
